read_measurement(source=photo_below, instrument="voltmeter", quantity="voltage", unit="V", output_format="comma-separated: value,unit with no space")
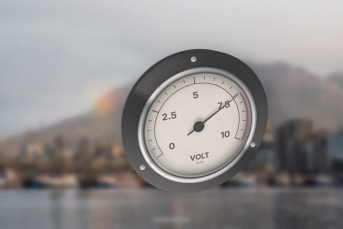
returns 7.5,V
